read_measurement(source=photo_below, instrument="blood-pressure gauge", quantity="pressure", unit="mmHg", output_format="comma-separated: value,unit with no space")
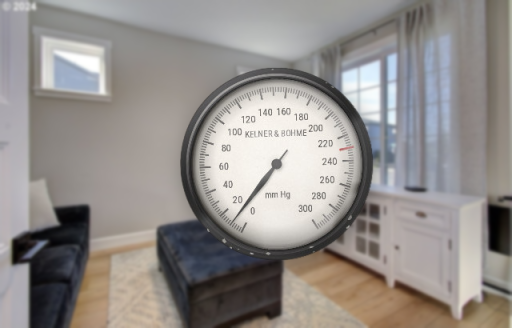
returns 10,mmHg
